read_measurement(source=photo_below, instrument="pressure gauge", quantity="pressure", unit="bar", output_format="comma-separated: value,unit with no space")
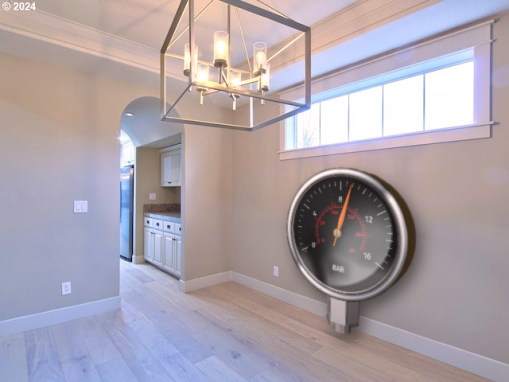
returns 9,bar
